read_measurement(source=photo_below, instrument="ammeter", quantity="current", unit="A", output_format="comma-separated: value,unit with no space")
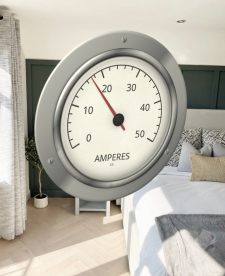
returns 17,A
